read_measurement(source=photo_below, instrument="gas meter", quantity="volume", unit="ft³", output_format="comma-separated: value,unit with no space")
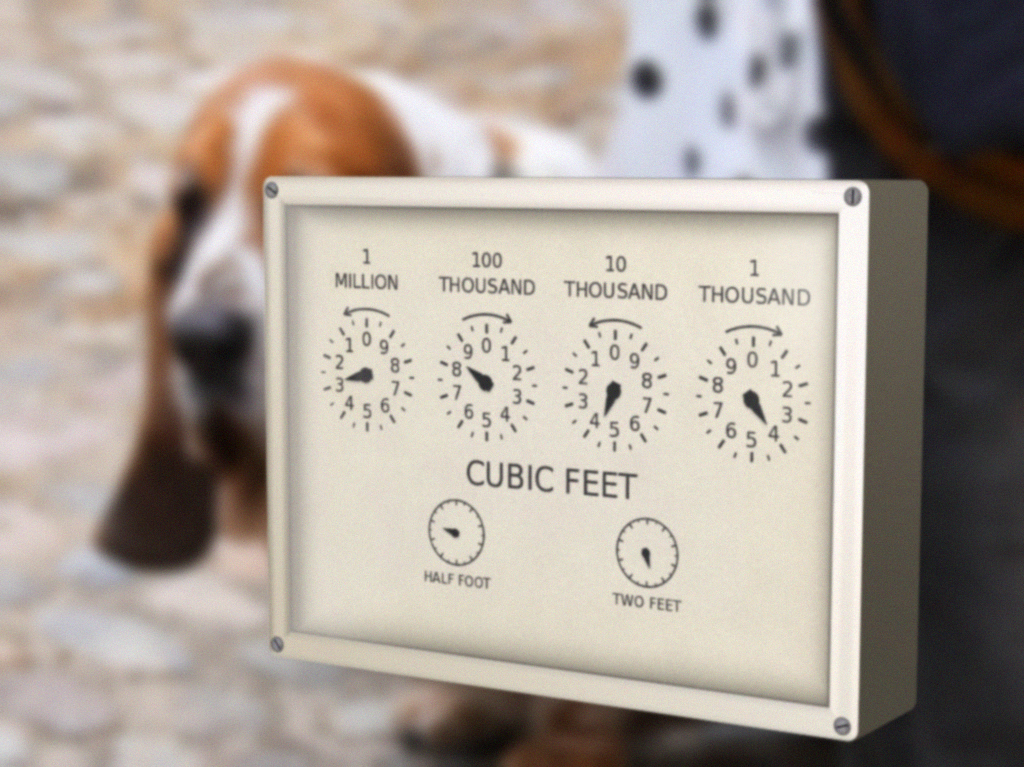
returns 284400,ft³
